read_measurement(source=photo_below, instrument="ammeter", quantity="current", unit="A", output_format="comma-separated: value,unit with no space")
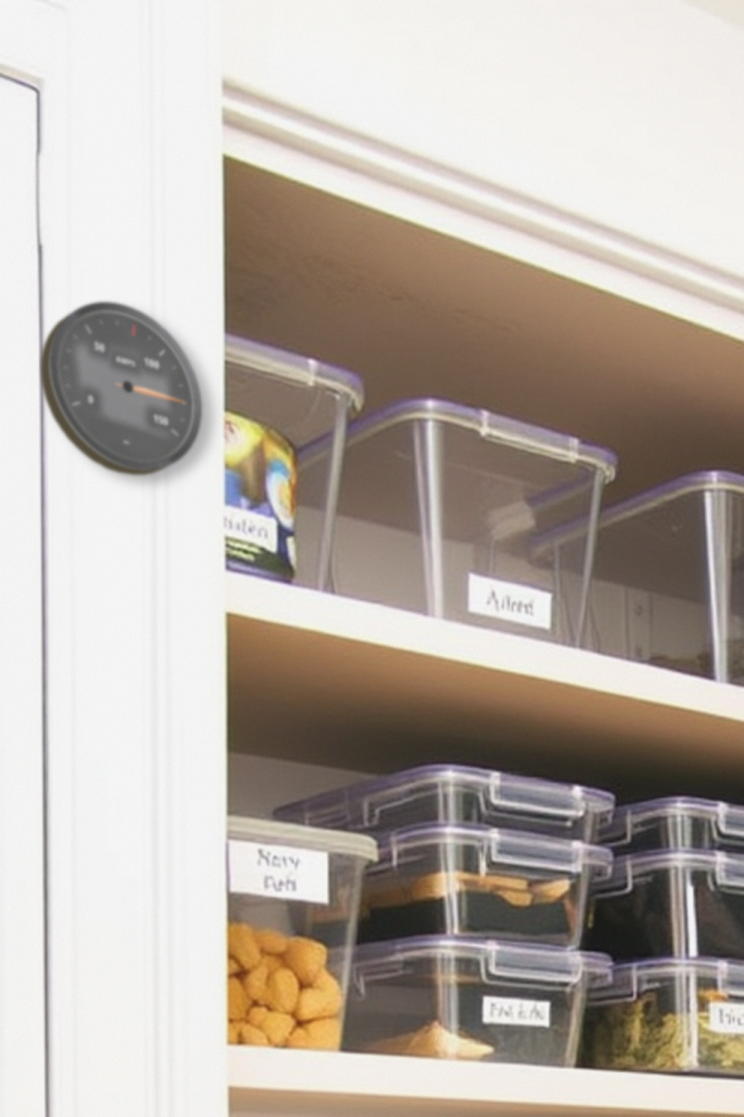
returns 130,A
